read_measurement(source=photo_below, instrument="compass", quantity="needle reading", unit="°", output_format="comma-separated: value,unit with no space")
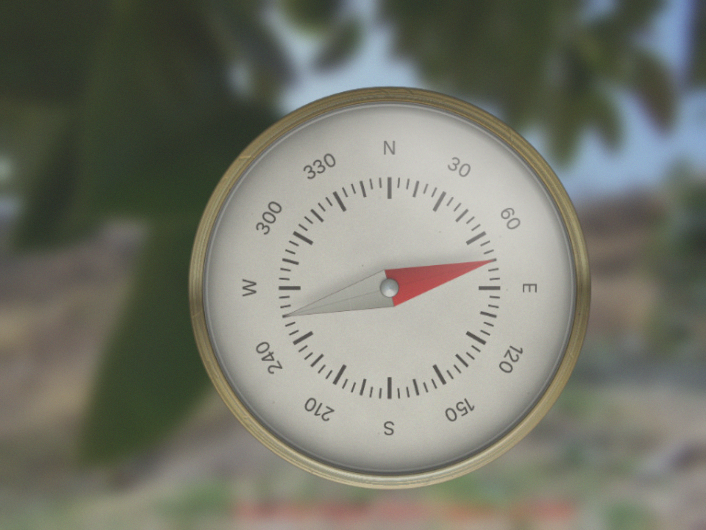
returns 75,°
